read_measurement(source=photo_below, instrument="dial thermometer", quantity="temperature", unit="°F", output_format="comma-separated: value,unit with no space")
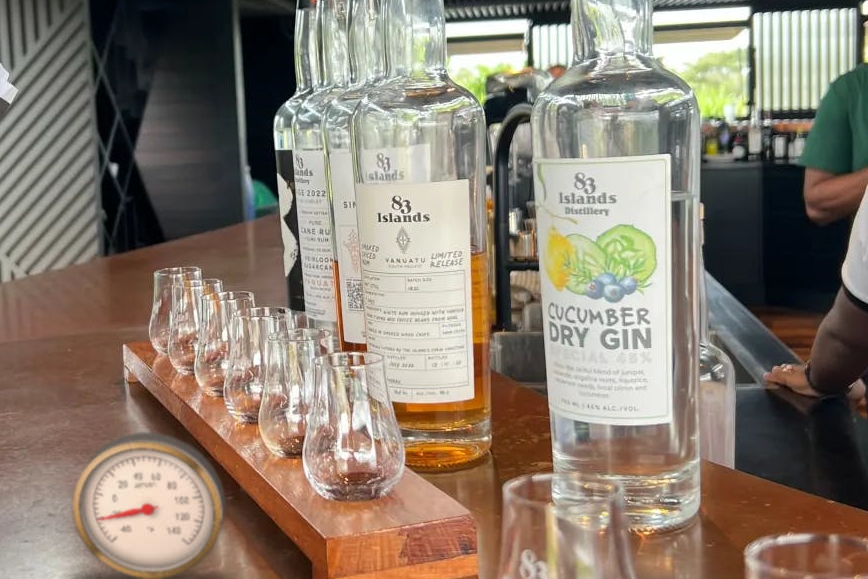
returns -20,°F
